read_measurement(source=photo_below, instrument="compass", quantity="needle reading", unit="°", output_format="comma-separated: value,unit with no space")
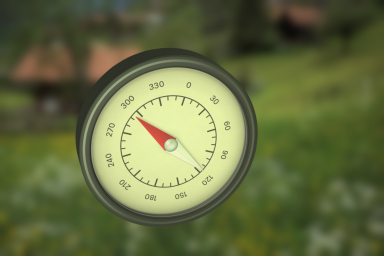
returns 295,°
